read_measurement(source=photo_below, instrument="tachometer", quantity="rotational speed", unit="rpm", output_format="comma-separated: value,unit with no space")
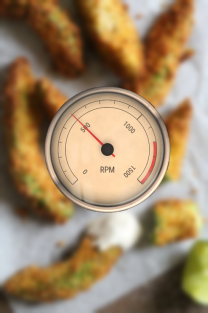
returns 500,rpm
